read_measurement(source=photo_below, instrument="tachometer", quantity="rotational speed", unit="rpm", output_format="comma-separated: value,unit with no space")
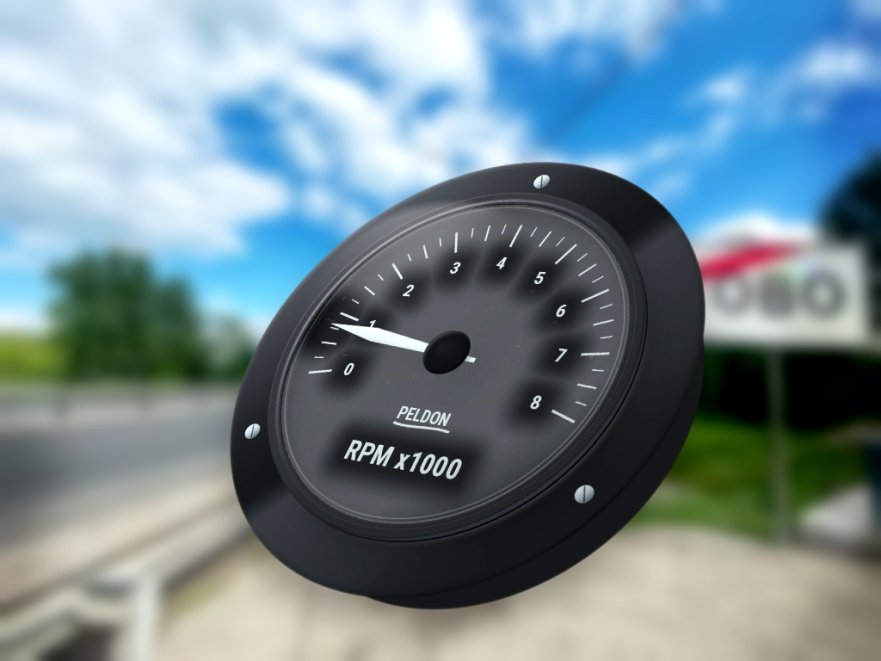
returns 750,rpm
